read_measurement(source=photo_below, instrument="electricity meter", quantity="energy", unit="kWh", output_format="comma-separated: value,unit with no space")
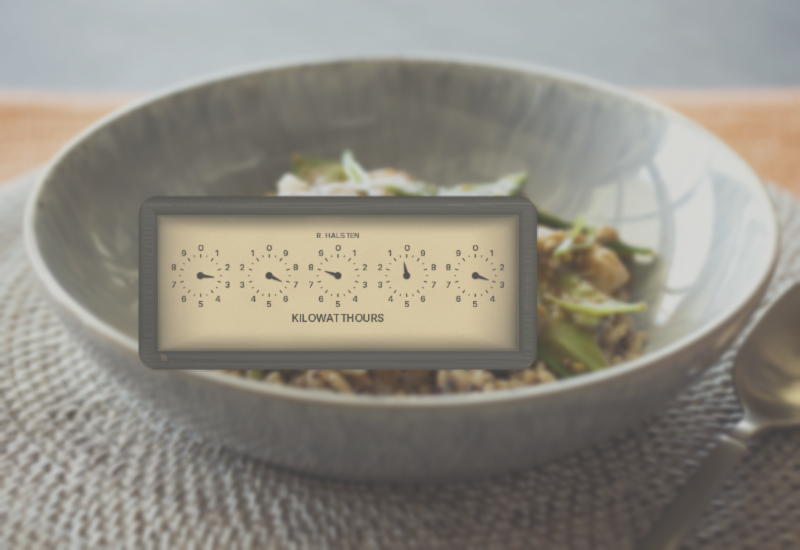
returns 26803,kWh
